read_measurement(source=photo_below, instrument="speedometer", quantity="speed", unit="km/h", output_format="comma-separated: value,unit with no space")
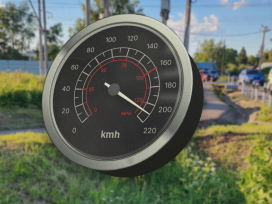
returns 210,km/h
